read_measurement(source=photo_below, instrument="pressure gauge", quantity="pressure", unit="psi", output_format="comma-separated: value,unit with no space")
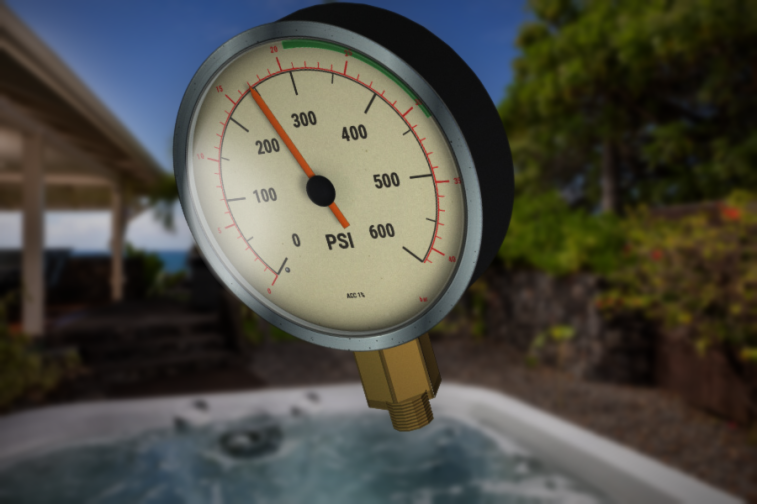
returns 250,psi
